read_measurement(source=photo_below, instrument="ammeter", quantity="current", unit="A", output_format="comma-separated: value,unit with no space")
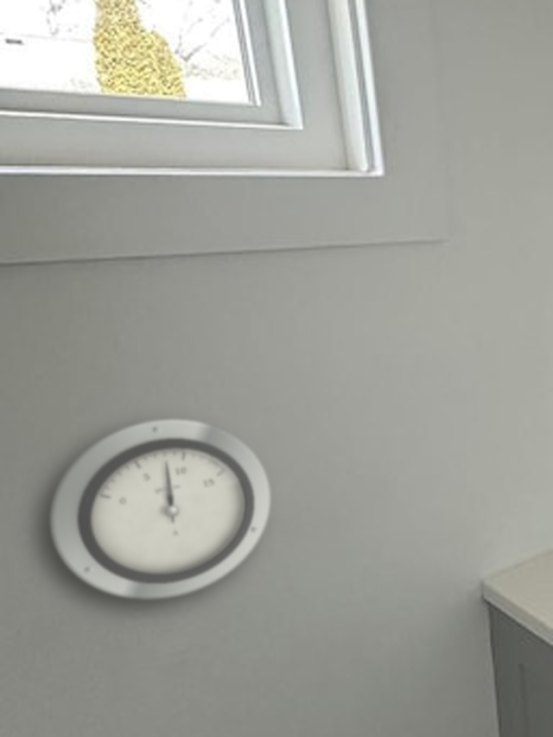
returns 8,A
